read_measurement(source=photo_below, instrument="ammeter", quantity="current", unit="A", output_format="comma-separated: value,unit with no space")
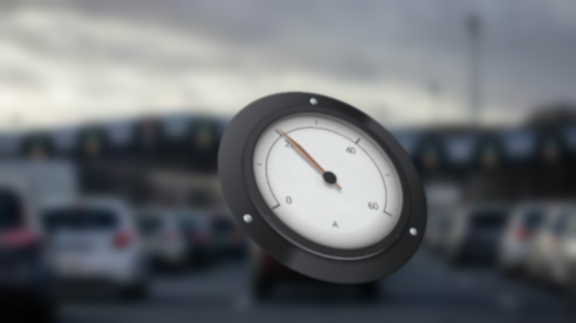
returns 20,A
